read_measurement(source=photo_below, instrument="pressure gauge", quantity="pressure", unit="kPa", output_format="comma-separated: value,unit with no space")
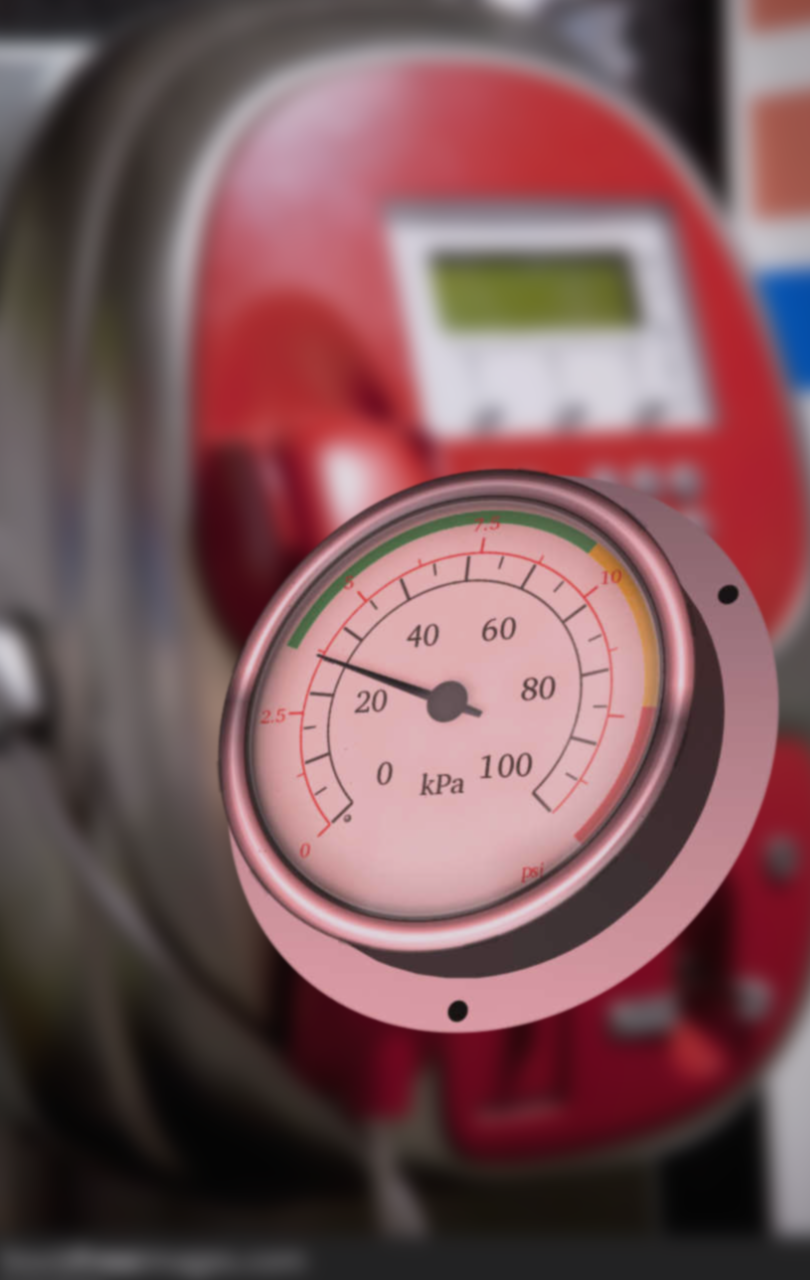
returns 25,kPa
